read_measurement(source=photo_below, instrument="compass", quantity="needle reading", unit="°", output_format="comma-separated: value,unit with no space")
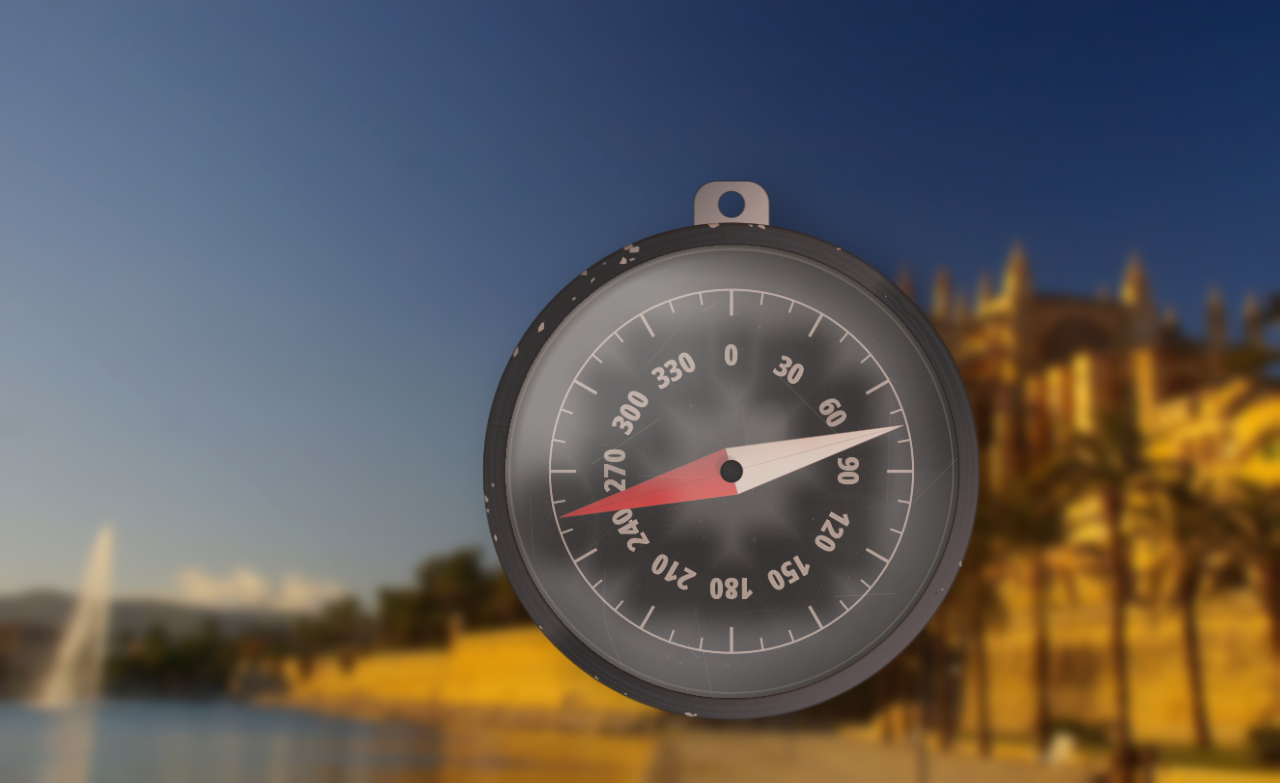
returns 255,°
